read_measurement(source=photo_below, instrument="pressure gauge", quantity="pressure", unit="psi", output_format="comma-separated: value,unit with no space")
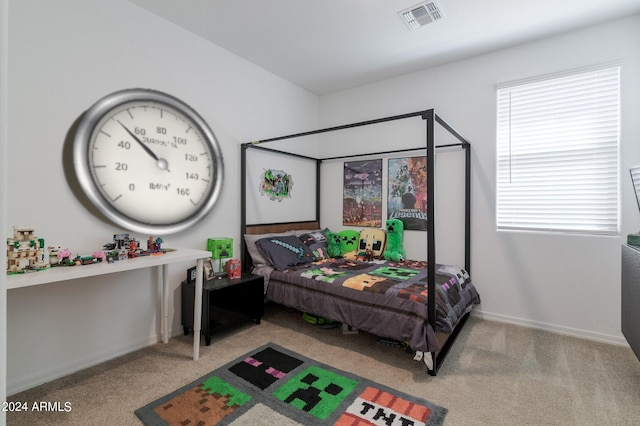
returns 50,psi
